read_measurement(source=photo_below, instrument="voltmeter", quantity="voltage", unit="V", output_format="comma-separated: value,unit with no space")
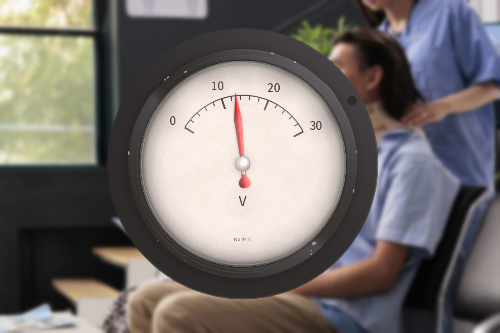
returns 13,V
